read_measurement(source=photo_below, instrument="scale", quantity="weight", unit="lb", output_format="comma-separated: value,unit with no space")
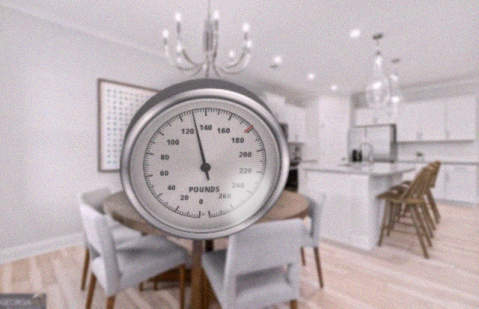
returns 130,lb
